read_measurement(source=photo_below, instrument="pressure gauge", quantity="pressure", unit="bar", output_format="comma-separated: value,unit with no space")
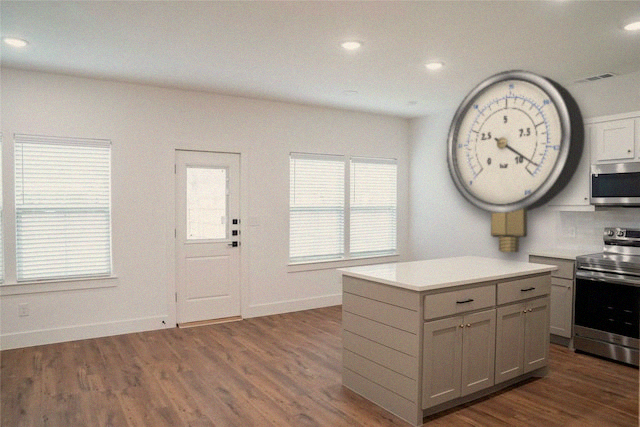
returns 9.5,bar
